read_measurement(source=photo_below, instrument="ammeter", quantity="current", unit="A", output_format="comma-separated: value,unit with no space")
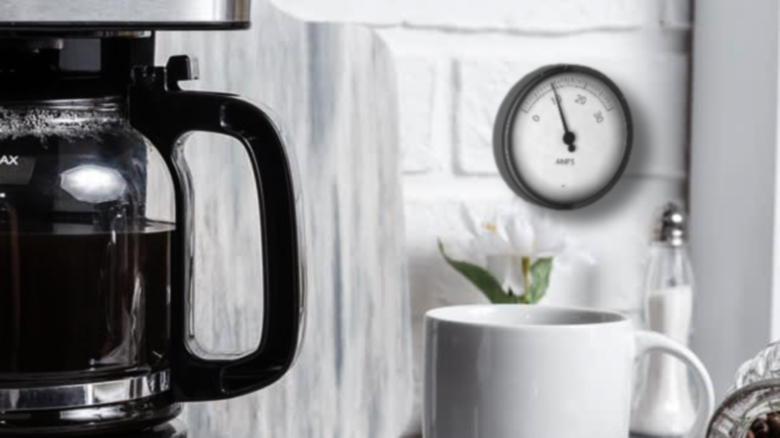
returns 10,A
